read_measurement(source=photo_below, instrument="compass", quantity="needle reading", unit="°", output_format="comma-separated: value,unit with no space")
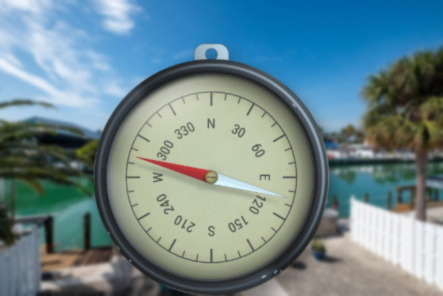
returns 285,°
